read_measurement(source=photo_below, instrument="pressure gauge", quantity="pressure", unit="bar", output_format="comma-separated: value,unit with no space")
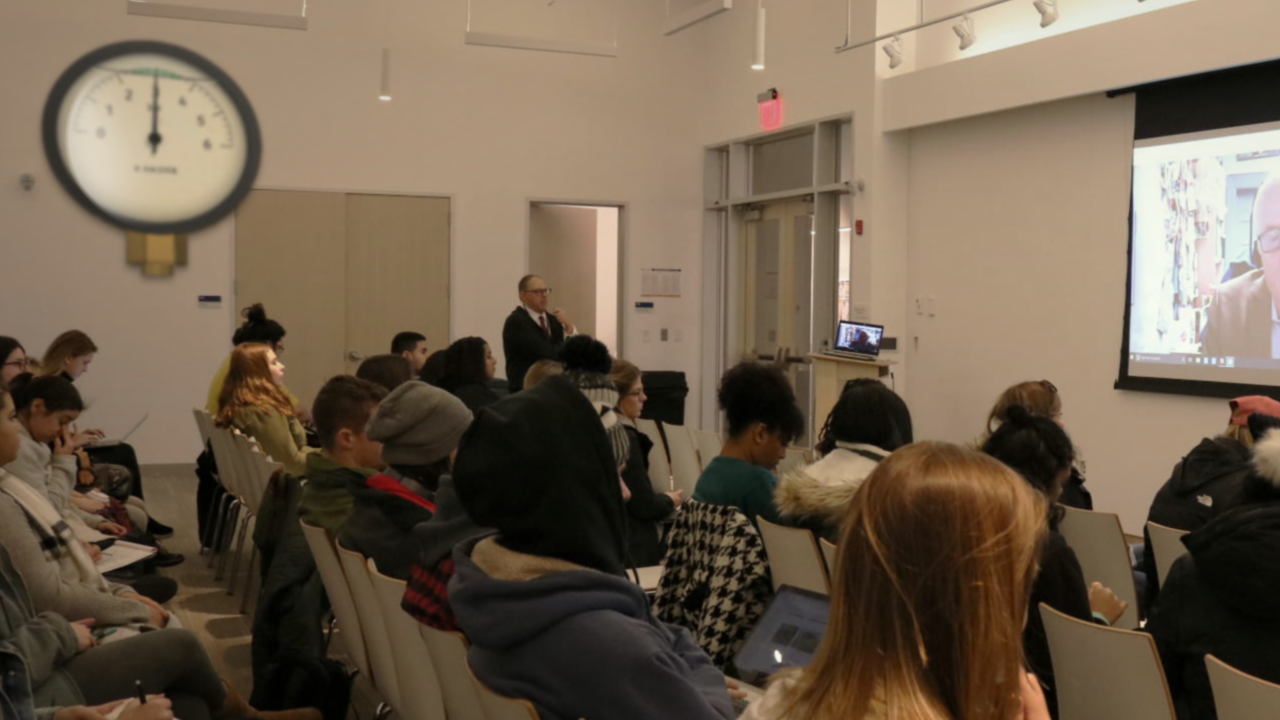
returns 3,bar
